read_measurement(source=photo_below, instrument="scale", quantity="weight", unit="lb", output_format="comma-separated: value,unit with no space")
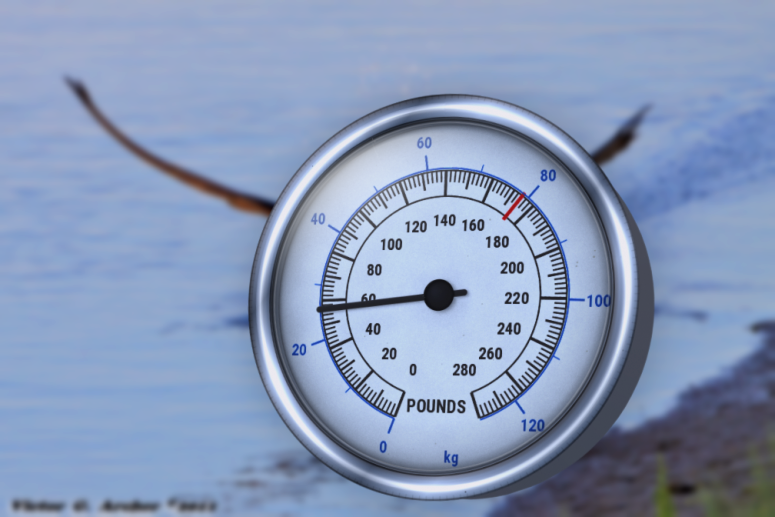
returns 56,lb
